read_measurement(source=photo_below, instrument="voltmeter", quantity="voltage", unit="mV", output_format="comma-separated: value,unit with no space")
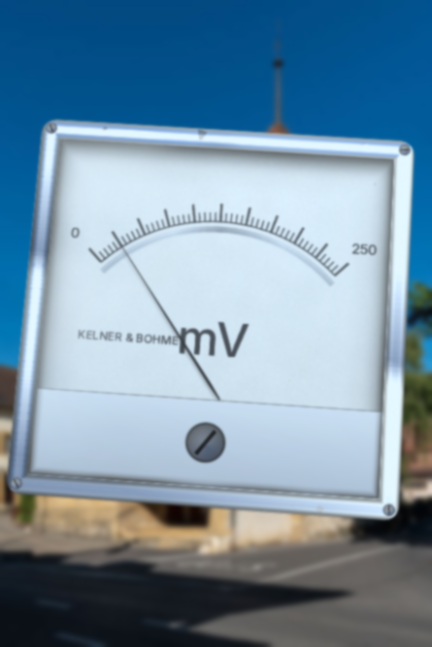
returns 25,mV
